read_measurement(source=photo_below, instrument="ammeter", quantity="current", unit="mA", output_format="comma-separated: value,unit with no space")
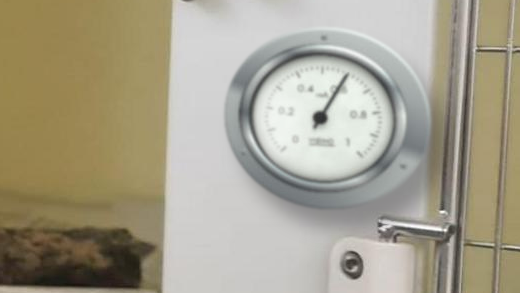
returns 0.6,mA
